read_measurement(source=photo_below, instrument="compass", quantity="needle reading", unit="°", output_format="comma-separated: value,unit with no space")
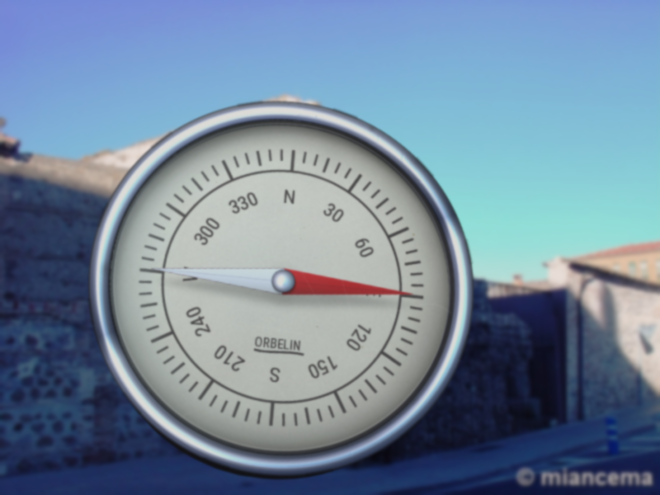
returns 90,°
